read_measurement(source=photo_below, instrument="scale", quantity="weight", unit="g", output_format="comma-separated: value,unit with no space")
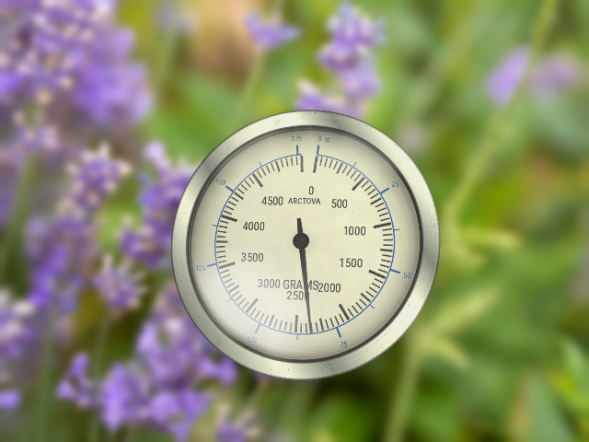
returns 2350,g
